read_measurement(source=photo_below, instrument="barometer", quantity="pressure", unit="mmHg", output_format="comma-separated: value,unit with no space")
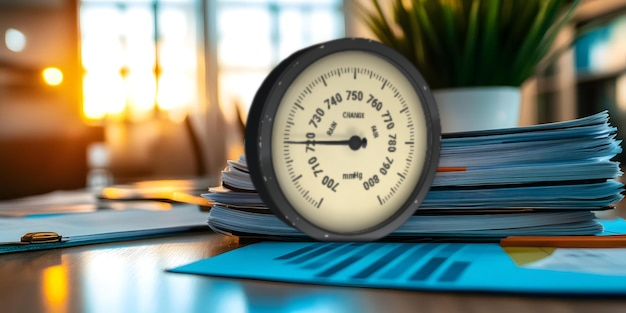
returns 720,mmHg
